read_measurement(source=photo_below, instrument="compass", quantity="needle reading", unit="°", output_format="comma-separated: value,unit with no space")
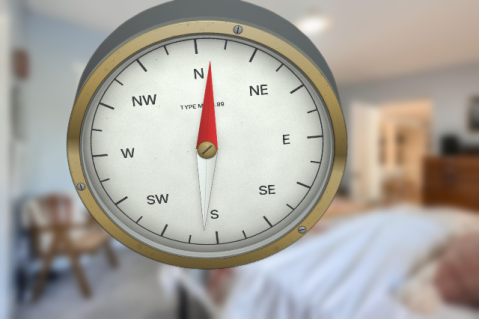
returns 7.5,°
